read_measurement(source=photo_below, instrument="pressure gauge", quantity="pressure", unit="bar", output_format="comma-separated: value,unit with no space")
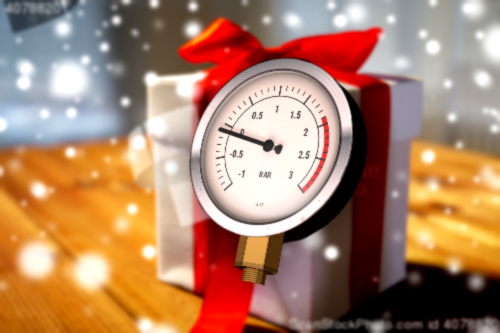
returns -0.1,bar
